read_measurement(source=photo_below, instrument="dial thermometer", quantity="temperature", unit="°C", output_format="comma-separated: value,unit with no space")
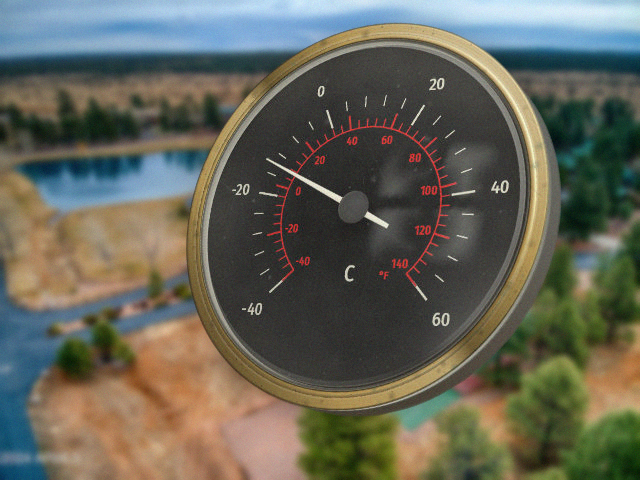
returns -14,°C
